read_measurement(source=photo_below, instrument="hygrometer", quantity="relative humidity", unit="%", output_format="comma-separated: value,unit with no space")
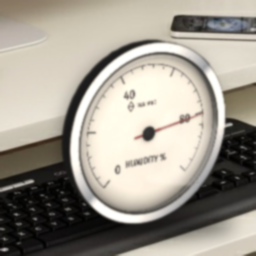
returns 80,%
